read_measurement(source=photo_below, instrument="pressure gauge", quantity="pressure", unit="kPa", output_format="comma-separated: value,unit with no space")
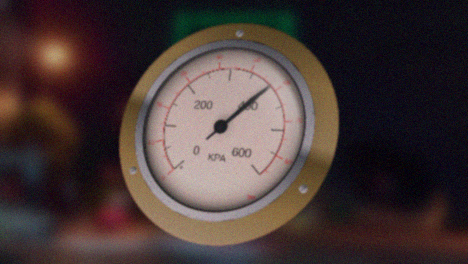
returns 400,kPa
